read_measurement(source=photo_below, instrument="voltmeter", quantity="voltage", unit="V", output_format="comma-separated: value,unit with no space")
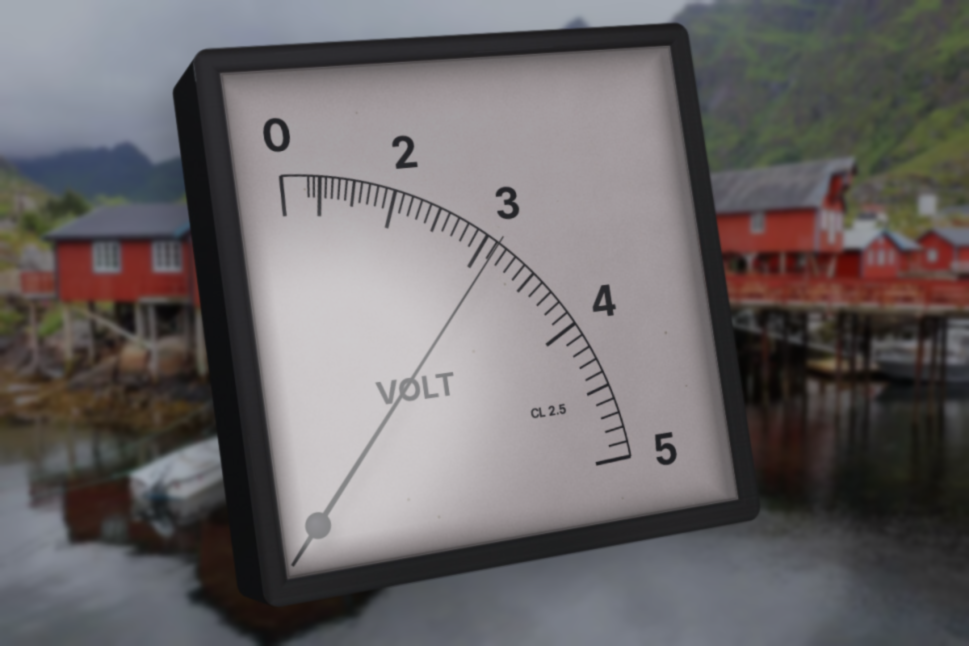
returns 3.1,V
